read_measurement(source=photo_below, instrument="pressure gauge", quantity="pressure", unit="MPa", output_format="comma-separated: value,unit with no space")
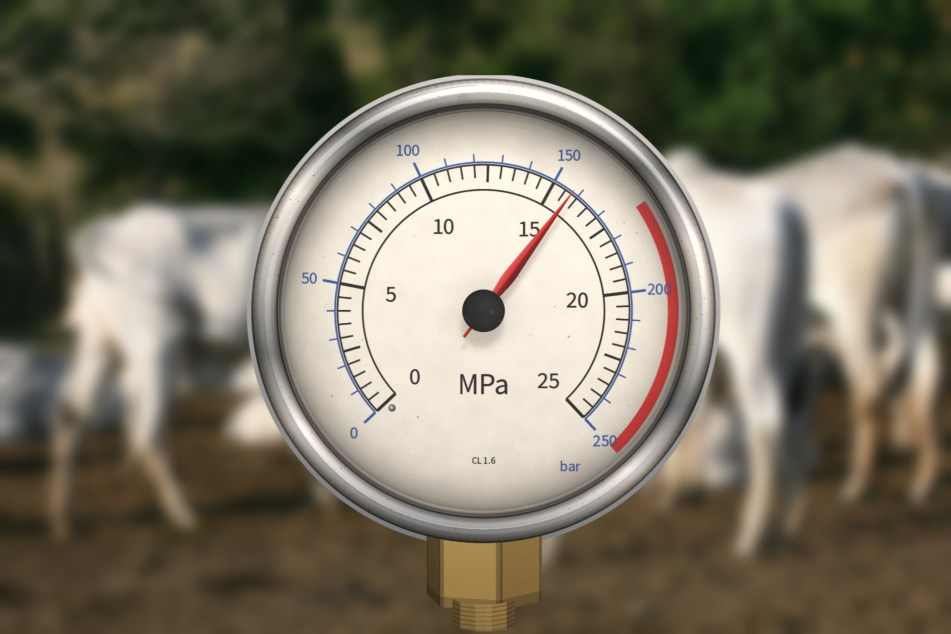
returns 15.75,MPa
